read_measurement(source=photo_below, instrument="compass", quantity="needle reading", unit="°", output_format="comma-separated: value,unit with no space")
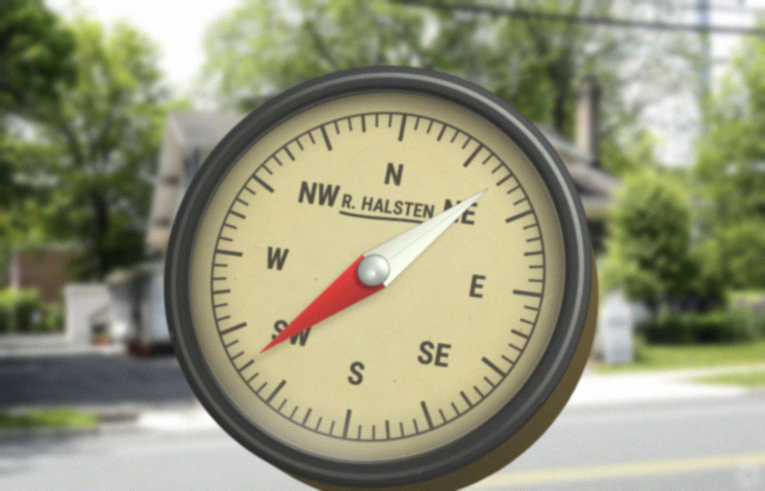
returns 225,°
